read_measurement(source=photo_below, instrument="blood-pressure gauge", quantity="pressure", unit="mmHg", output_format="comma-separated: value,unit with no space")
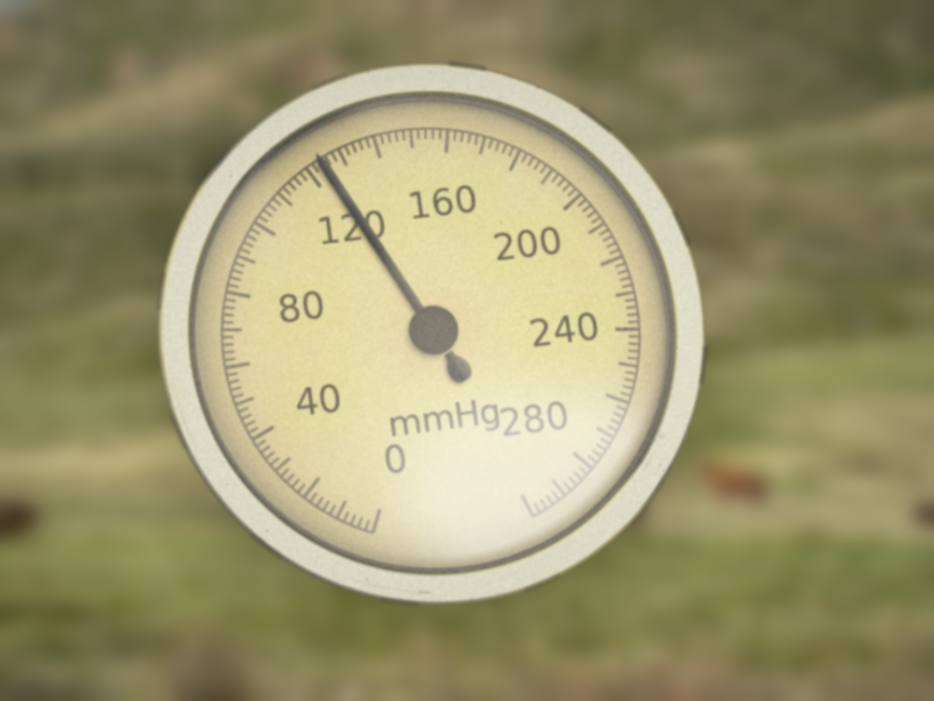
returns 124,mmHg
